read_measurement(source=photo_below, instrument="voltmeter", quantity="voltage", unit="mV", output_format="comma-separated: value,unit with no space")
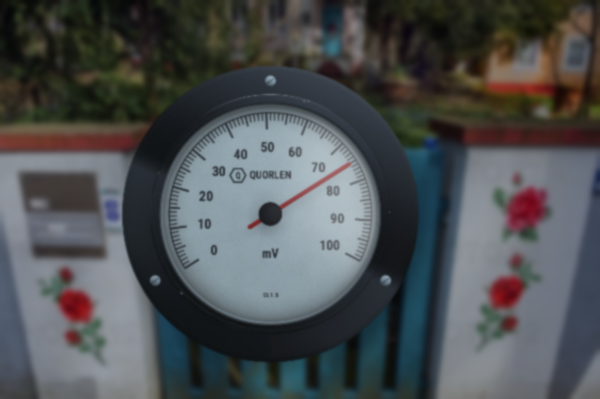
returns 75,mV
